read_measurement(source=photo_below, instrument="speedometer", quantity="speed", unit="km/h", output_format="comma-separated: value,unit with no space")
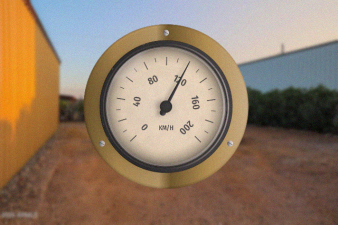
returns 120,km/h
